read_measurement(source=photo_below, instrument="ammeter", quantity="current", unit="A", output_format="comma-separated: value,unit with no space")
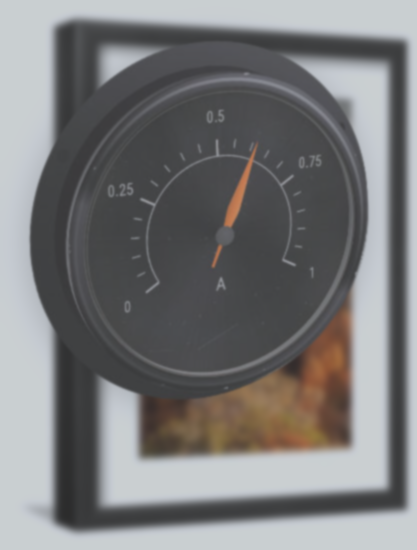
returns 0.6,A
